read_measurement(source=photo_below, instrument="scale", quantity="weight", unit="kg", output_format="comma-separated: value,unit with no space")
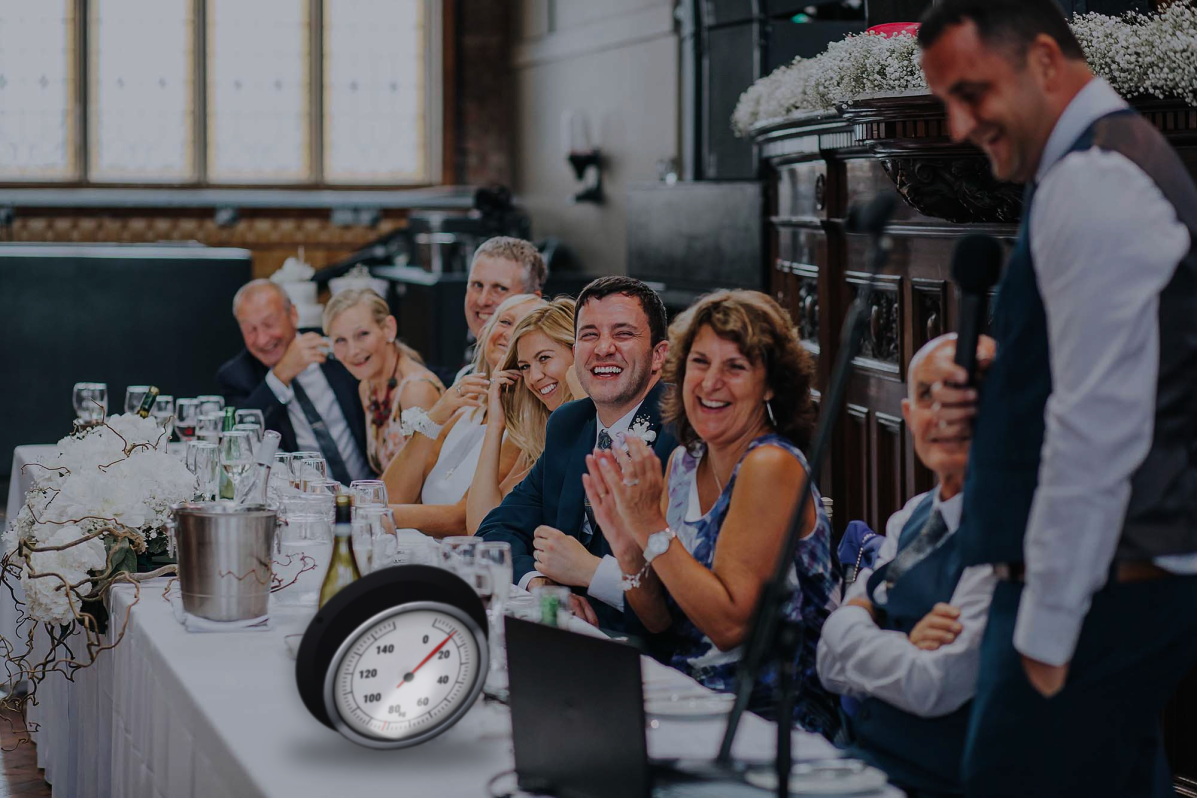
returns 10,kg
